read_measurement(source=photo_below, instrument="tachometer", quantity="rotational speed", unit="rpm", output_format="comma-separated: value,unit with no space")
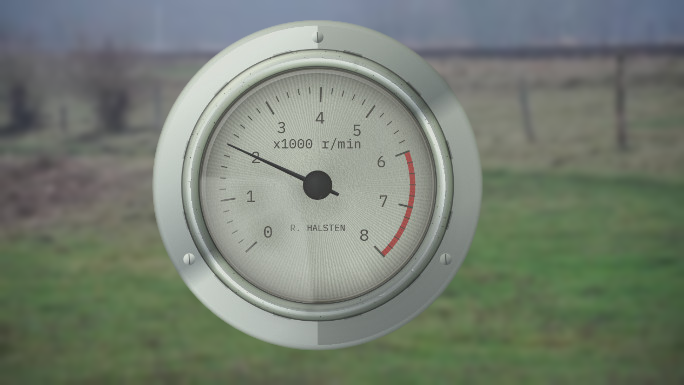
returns 2000,rpm
